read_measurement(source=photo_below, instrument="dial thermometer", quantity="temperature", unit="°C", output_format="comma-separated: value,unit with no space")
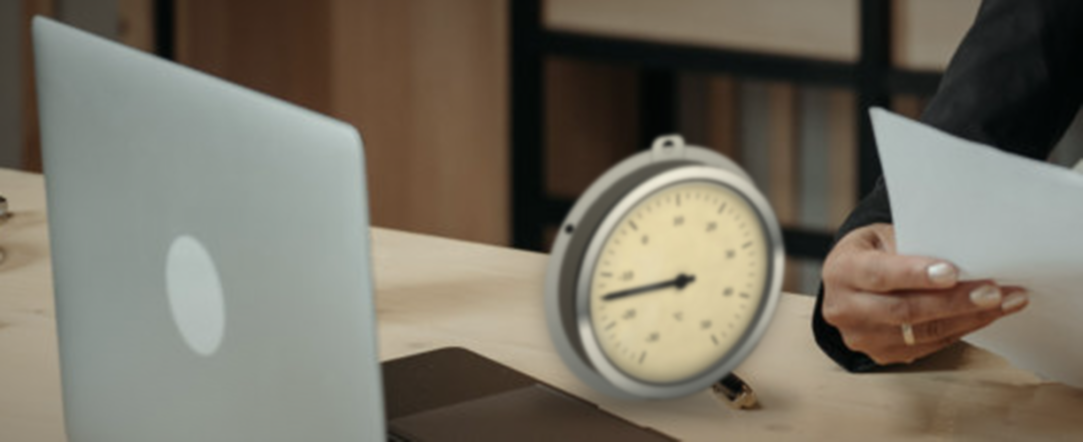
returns -14,°C
